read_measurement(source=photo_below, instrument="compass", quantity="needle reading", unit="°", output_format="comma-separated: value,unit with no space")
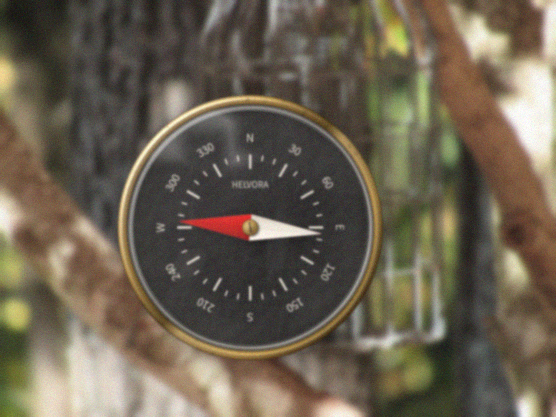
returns 275,°
